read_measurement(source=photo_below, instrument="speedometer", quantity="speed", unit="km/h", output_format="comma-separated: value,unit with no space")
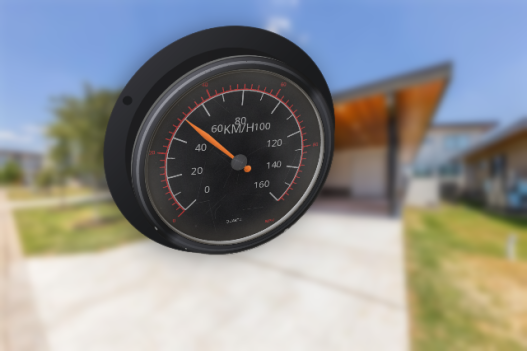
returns 50,km/h
